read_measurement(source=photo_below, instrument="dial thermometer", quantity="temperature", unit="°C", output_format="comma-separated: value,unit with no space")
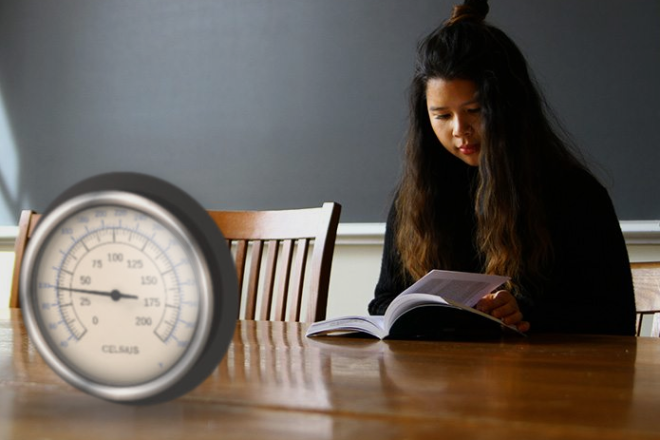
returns 37.5,°C
